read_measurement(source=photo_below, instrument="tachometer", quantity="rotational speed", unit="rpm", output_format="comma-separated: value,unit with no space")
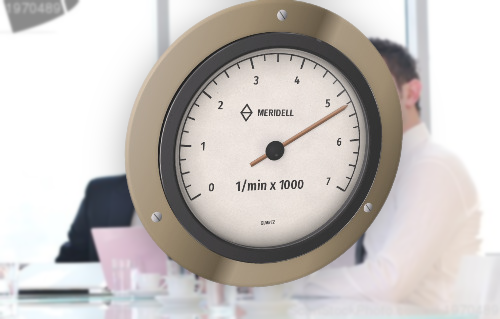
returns 5250,rpm
